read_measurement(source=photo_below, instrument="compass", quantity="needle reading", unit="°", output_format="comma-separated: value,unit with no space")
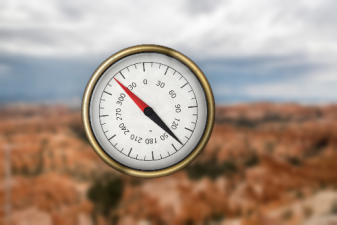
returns 320,°
